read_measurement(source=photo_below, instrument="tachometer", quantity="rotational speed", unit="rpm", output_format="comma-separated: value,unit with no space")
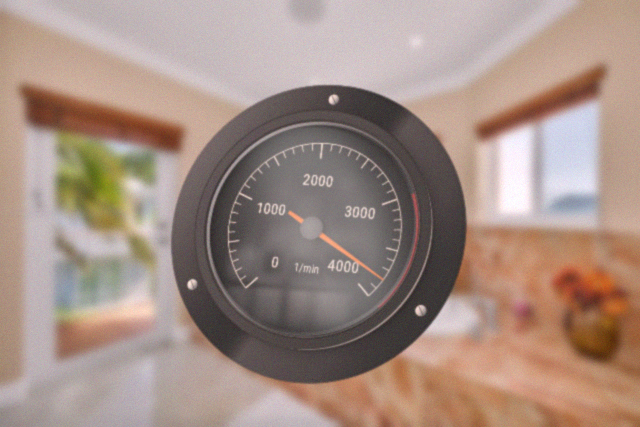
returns 3800,rpm
